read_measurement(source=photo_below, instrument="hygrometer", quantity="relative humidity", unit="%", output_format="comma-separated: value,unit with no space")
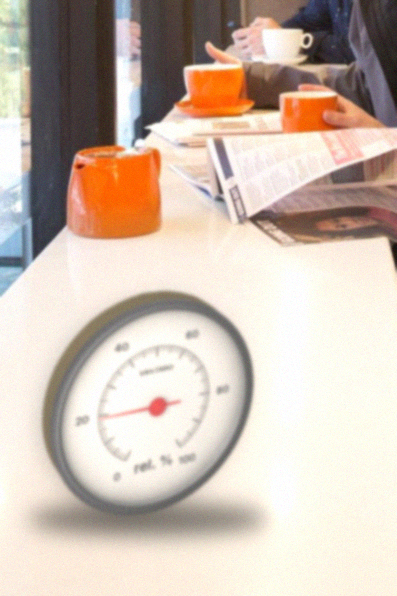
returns 20,%
